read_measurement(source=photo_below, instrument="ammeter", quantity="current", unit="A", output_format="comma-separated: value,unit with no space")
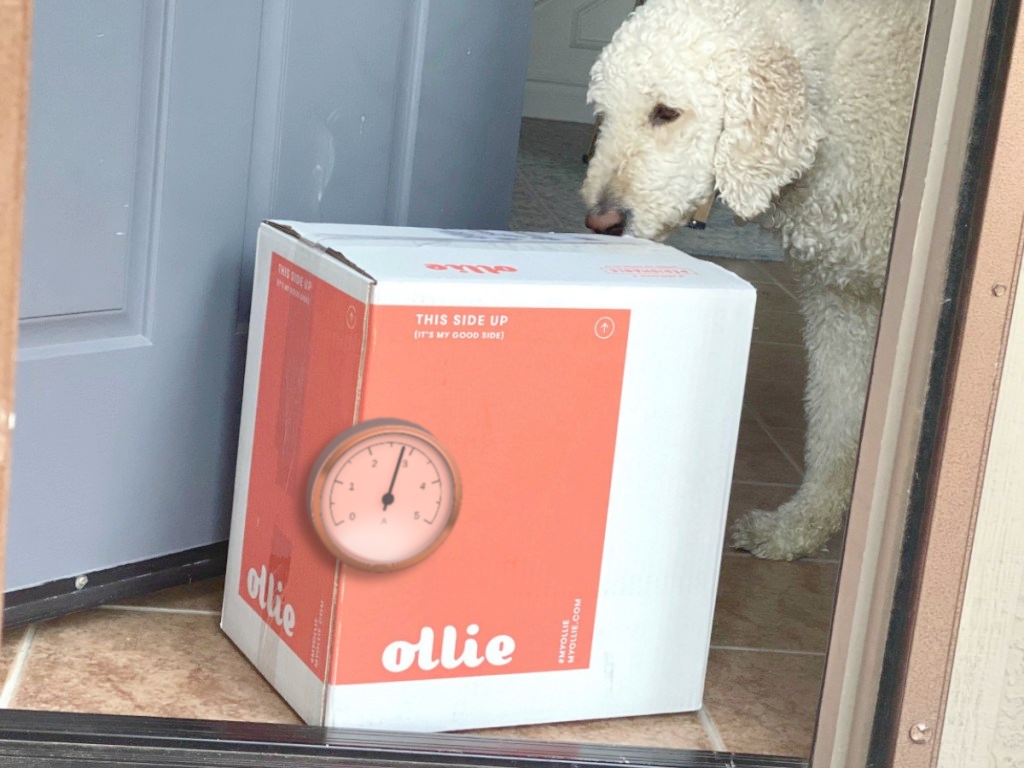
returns 2.75,A
